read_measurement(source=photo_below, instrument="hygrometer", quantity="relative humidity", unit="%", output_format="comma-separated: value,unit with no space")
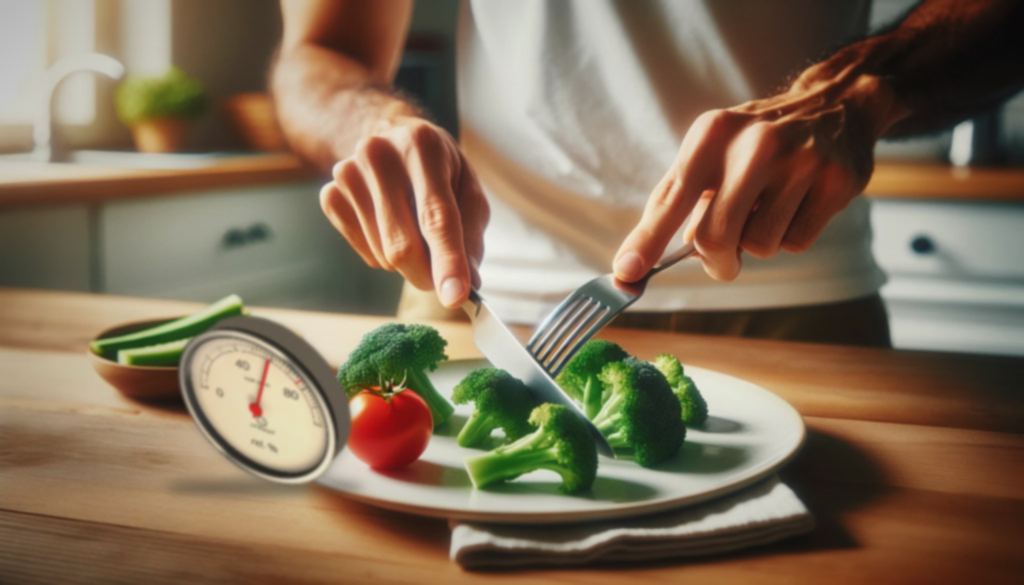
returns 60,%
